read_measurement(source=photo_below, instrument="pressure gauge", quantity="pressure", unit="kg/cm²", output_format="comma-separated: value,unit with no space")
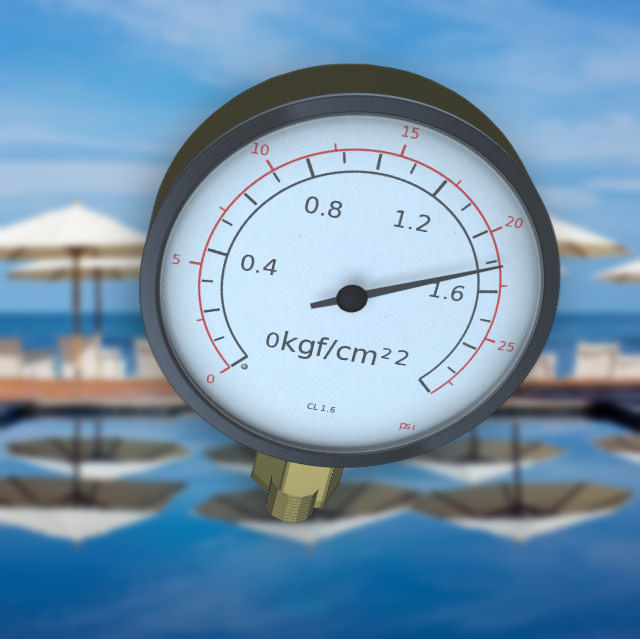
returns 1.5,kg/cm²
